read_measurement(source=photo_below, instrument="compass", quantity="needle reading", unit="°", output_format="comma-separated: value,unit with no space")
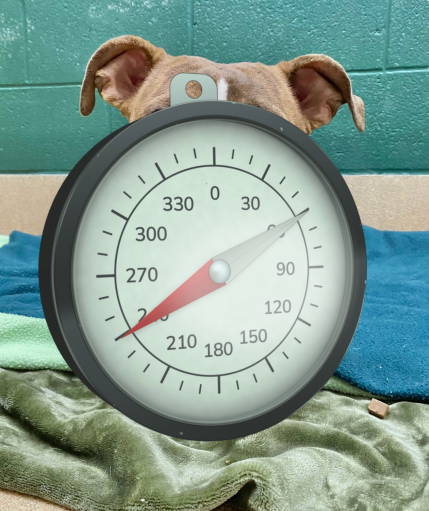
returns 240,°
